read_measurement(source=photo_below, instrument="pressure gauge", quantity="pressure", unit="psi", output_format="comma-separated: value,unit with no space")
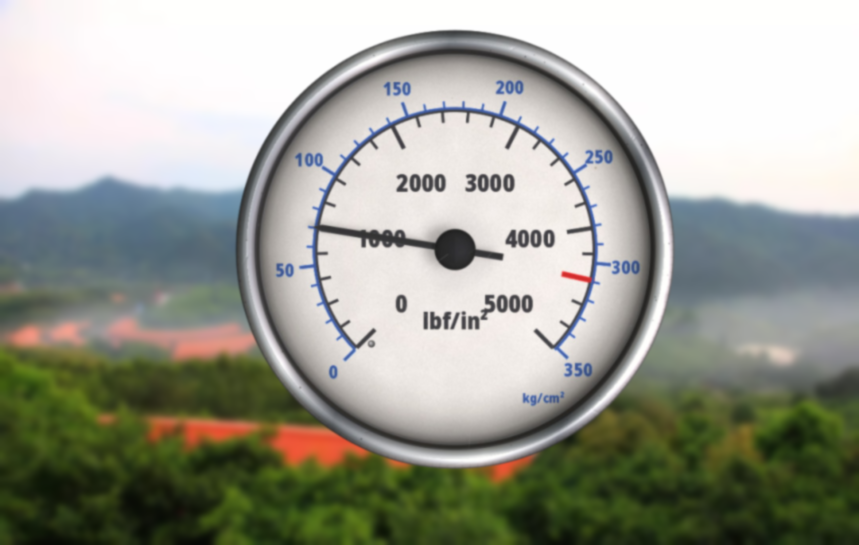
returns 1000,psi
